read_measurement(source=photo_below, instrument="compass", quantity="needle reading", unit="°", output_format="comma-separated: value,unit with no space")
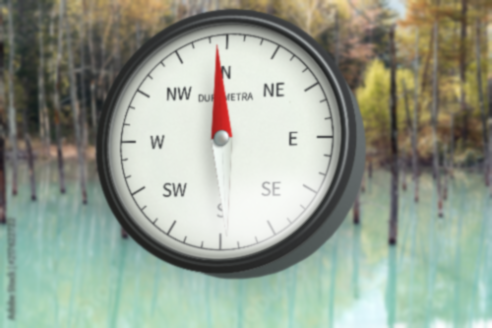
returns 355,°
